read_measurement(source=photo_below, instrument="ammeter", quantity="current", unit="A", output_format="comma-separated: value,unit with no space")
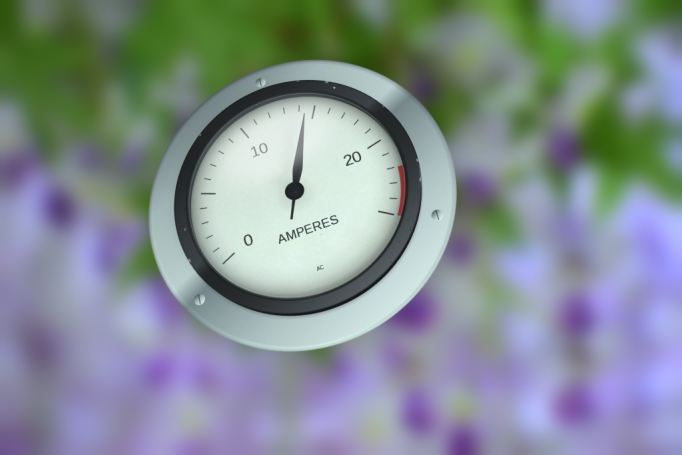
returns 14.5,A
